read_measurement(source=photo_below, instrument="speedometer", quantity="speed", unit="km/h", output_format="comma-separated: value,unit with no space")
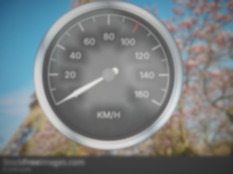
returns 0,km/h
